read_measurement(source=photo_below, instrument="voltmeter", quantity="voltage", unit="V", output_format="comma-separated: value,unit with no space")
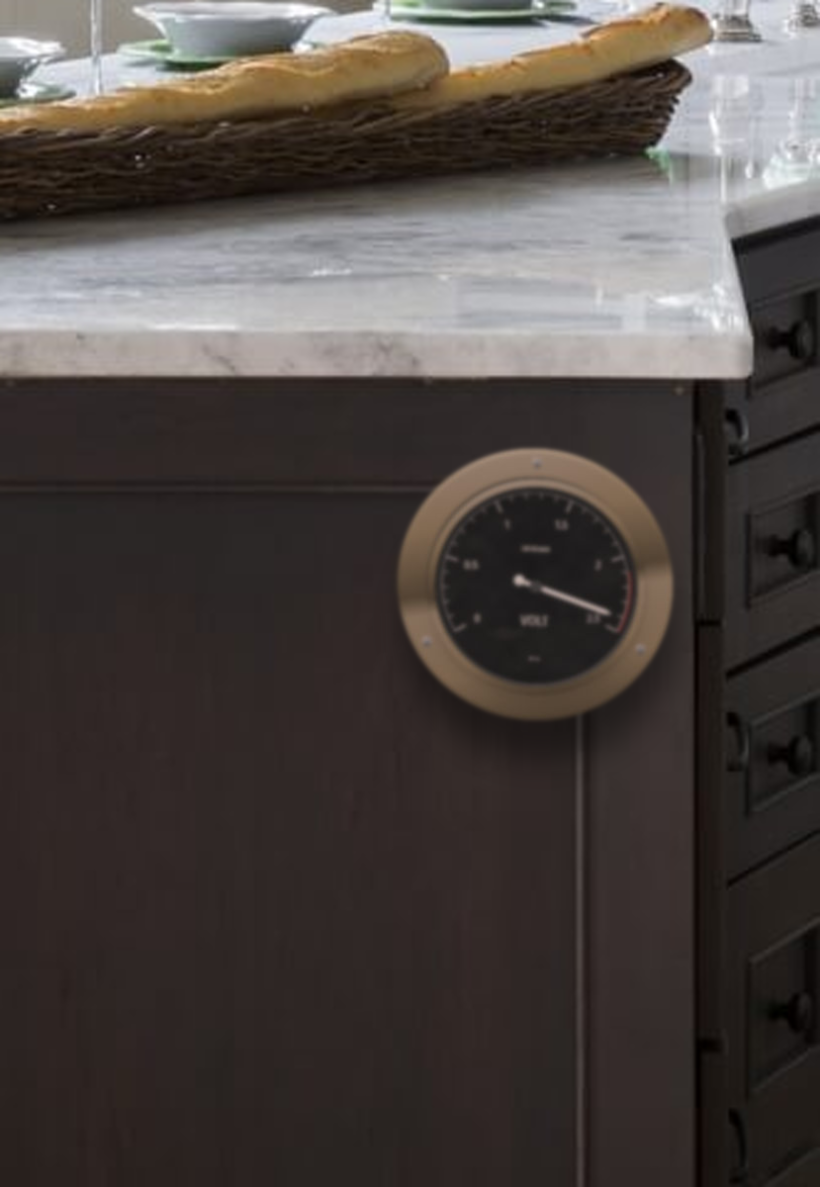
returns 2.4,V
